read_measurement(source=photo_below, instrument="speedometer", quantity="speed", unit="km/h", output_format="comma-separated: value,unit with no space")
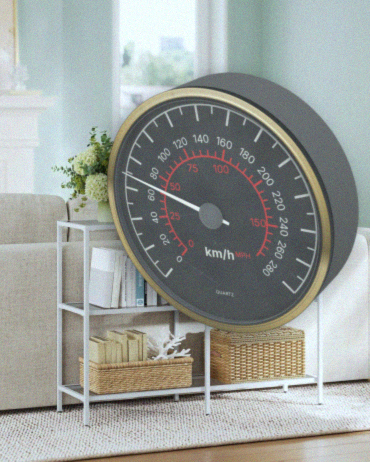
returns 70,km/h
